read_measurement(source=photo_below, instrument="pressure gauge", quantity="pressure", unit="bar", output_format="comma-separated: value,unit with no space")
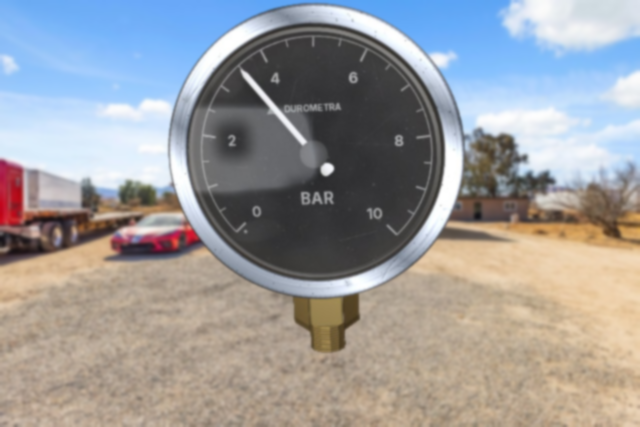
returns 3.5,bar
